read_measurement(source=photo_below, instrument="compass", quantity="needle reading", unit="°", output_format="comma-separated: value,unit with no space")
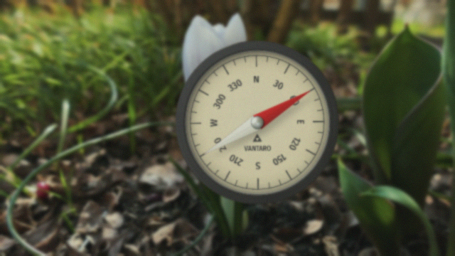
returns 60,°
